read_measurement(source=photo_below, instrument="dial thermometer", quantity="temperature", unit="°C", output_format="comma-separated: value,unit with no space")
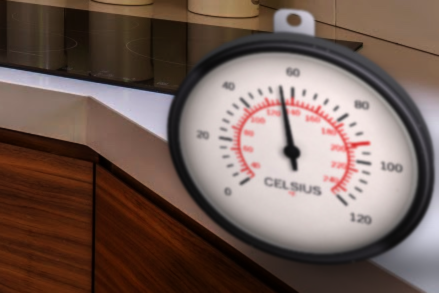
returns 56,°C
